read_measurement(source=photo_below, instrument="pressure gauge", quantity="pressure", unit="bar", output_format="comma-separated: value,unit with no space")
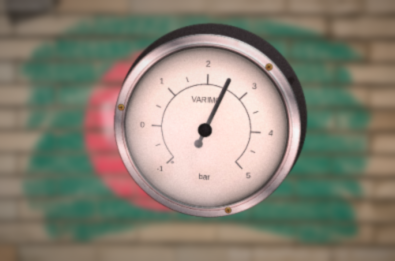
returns 2.5,bar
